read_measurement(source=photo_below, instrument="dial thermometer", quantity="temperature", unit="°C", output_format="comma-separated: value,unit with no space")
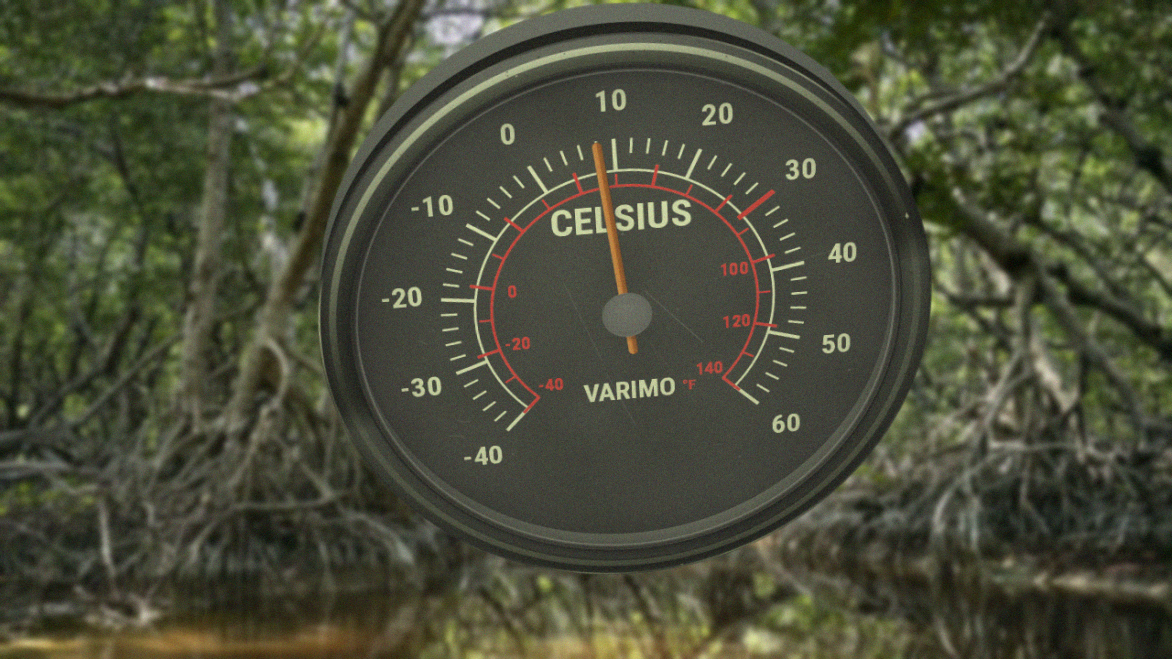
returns 8,°C
